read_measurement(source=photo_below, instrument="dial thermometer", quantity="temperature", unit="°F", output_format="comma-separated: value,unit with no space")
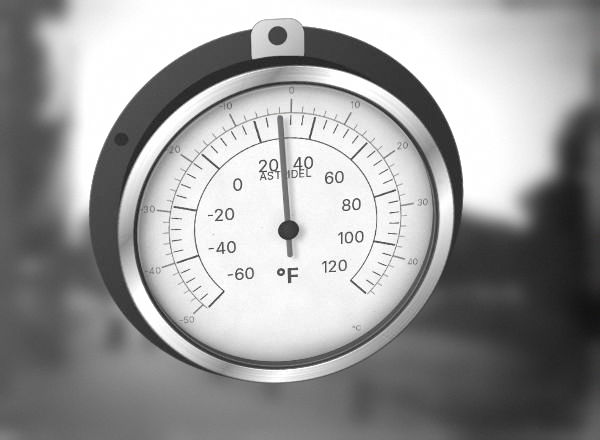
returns 28,°F
